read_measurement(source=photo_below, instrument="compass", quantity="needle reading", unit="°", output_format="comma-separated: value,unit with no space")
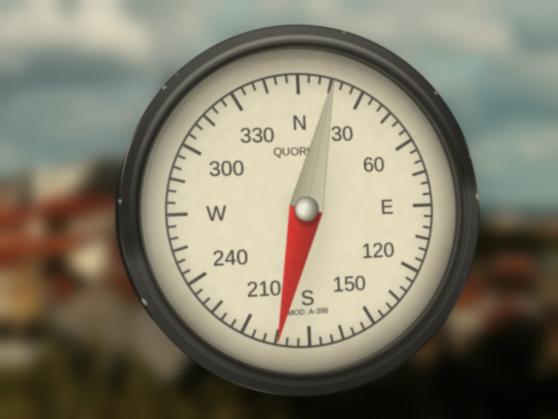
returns 195,°
